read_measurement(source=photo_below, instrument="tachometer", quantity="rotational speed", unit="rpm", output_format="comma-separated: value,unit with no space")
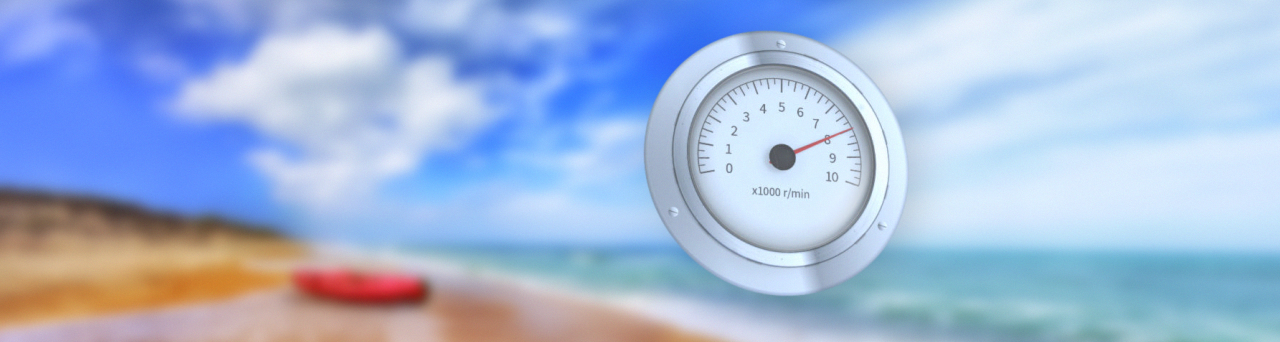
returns 8000,rpm
